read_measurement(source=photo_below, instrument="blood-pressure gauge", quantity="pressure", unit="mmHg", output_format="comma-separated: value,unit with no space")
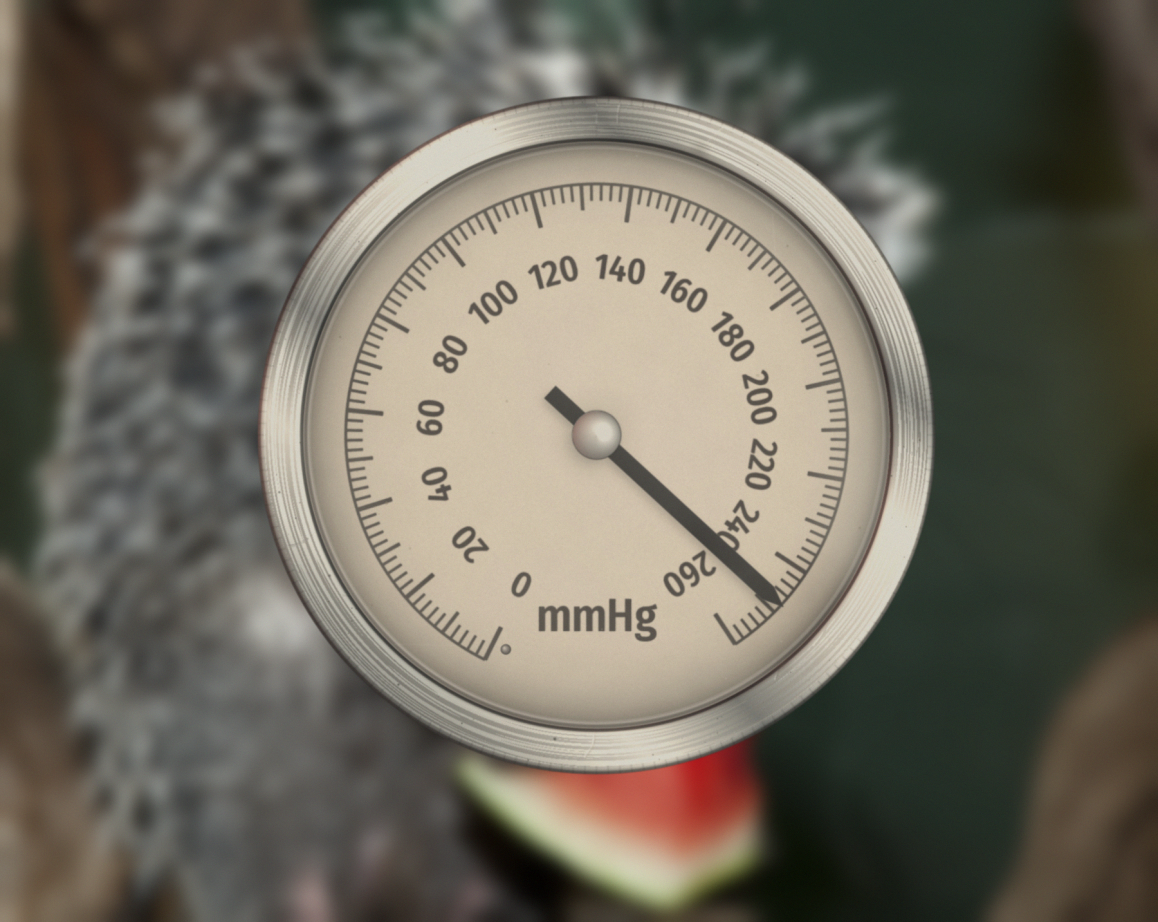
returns 248,mmHg
